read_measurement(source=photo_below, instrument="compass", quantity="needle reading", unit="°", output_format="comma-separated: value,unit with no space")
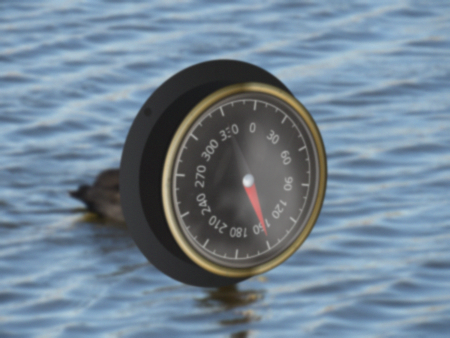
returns 150,°
